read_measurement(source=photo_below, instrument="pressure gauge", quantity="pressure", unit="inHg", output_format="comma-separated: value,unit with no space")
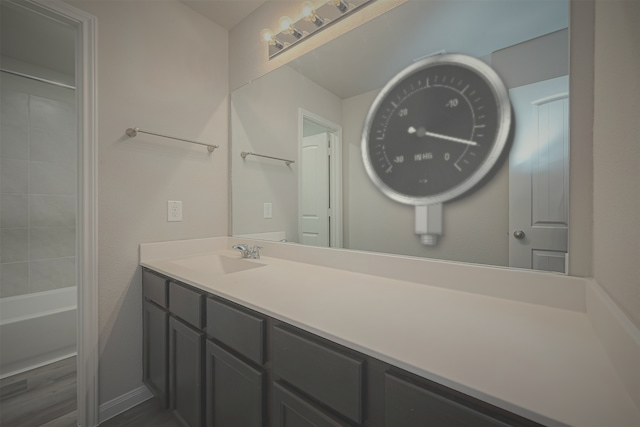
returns -3,inHg
